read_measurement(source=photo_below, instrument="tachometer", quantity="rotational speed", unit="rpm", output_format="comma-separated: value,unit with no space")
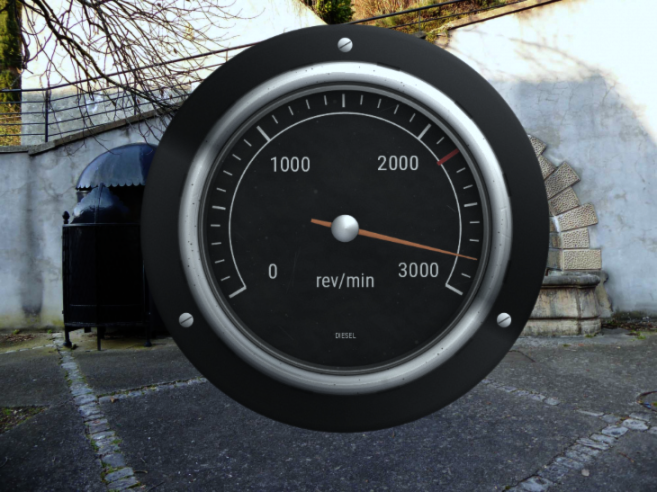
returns 2800,rpm
